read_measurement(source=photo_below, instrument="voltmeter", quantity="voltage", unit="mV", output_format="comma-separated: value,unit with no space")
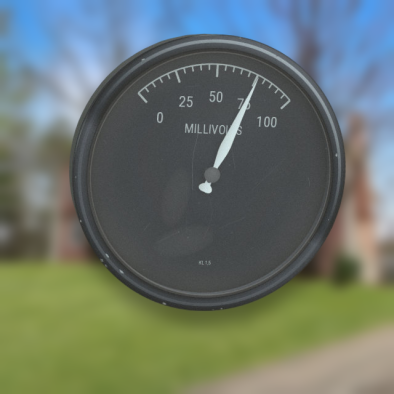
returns 75,mV
